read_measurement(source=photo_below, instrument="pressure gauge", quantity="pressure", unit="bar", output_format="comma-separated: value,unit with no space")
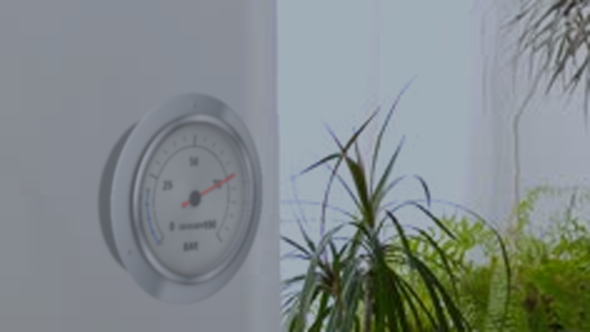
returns 75,bar
